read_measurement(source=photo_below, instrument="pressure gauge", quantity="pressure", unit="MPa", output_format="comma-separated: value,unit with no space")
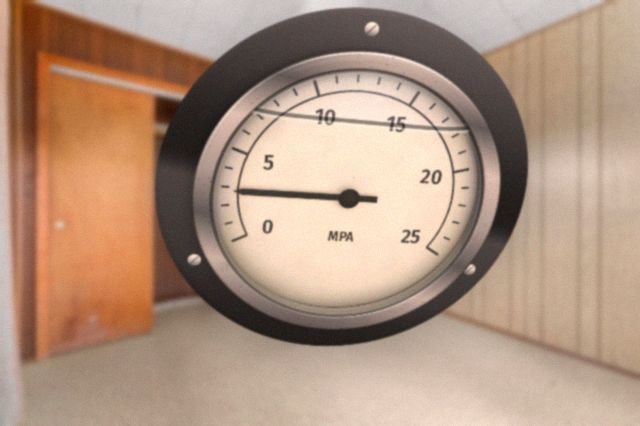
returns 3,MPa
